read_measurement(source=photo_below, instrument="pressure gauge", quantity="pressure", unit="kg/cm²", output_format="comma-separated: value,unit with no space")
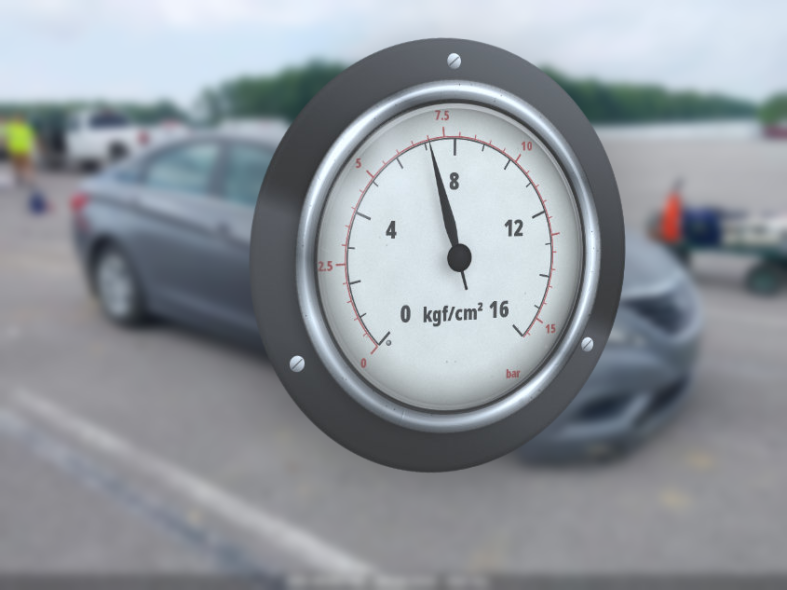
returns 7,kg/cm²
